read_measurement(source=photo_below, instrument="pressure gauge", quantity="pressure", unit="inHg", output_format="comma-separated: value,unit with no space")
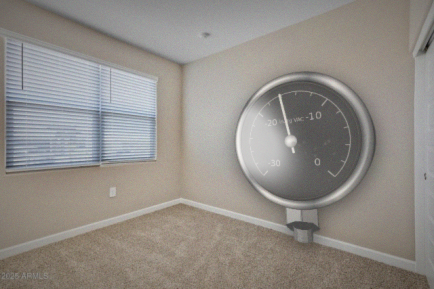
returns -16,inHg
